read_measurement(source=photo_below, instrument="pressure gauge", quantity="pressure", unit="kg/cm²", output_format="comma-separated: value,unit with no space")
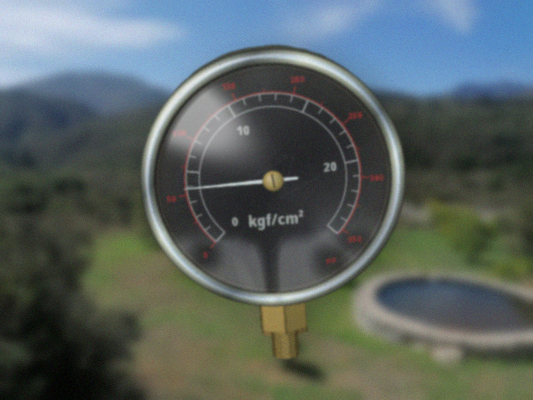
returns 4,kg/cm²
